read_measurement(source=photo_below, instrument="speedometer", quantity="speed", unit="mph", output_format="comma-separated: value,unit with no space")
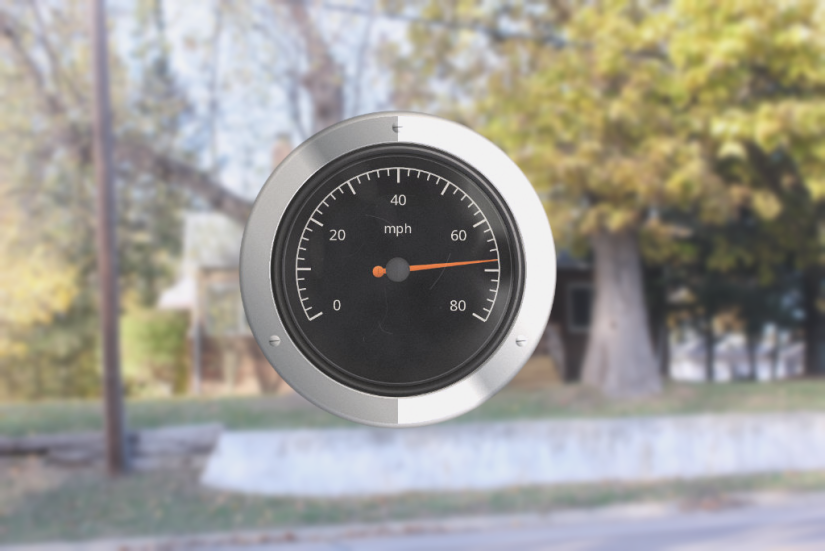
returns 68,mph
